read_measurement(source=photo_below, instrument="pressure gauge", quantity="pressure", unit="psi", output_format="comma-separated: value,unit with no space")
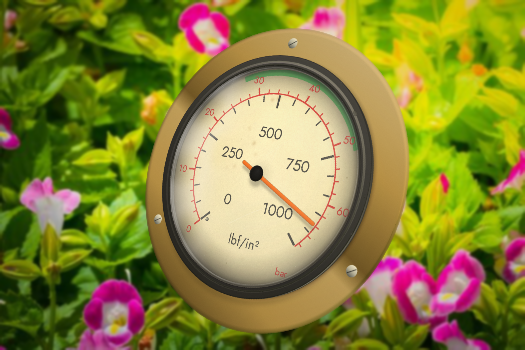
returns 925,psi
